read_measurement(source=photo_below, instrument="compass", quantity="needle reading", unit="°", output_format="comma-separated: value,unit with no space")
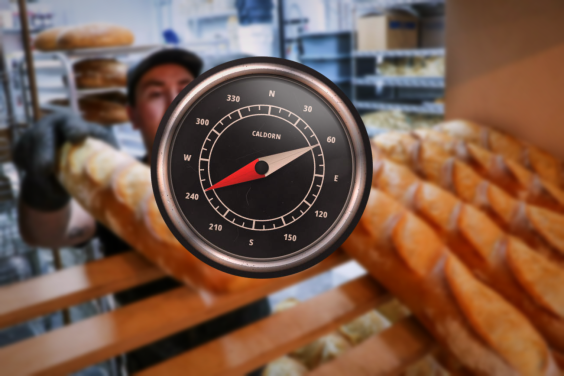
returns 240,°
